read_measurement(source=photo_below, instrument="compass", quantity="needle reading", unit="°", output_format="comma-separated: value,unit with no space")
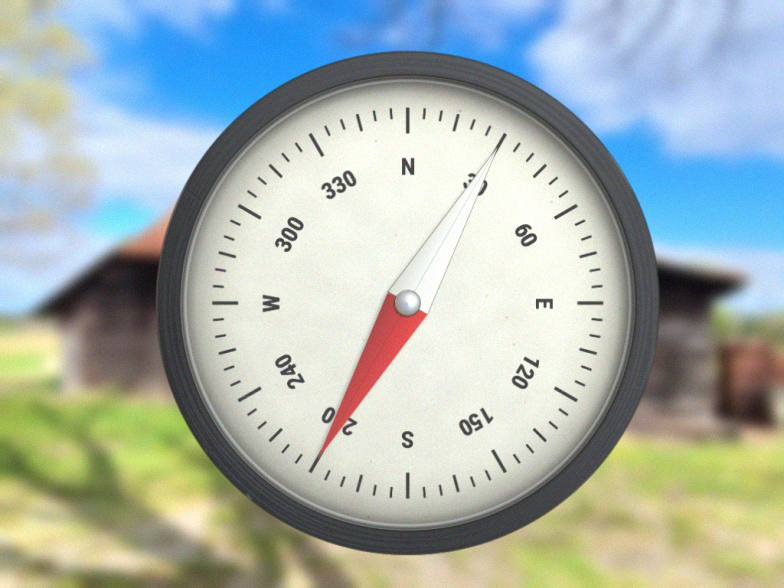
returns 210,°
